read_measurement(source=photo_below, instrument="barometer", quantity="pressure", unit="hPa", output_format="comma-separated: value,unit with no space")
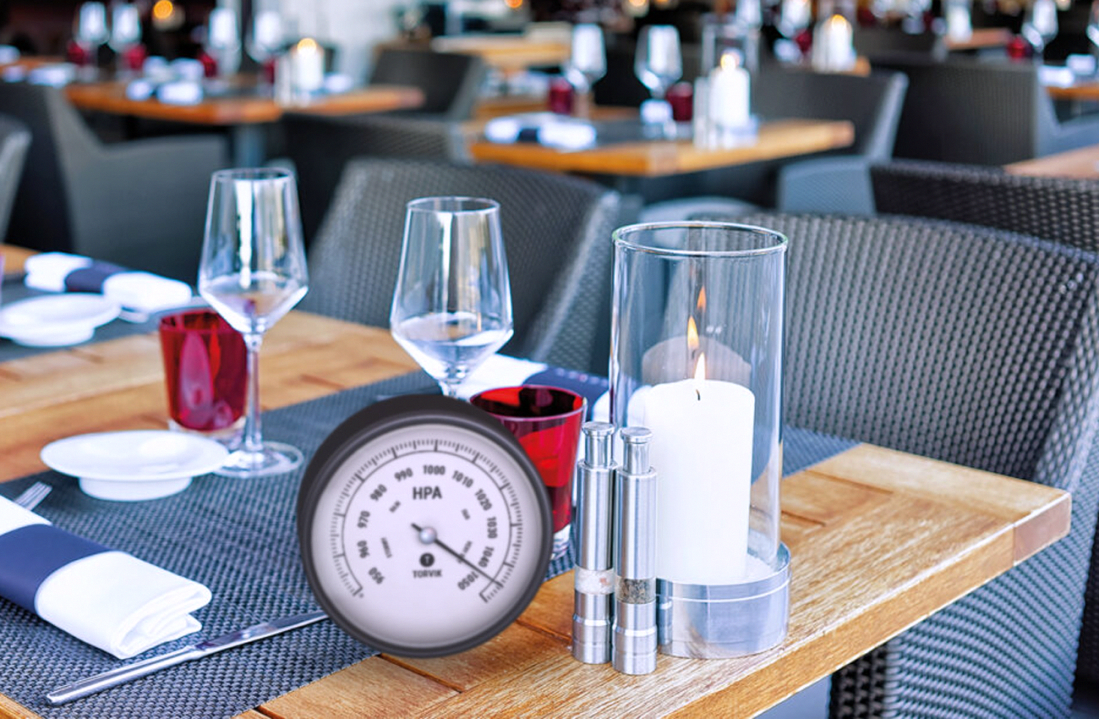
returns 1045,hPa
